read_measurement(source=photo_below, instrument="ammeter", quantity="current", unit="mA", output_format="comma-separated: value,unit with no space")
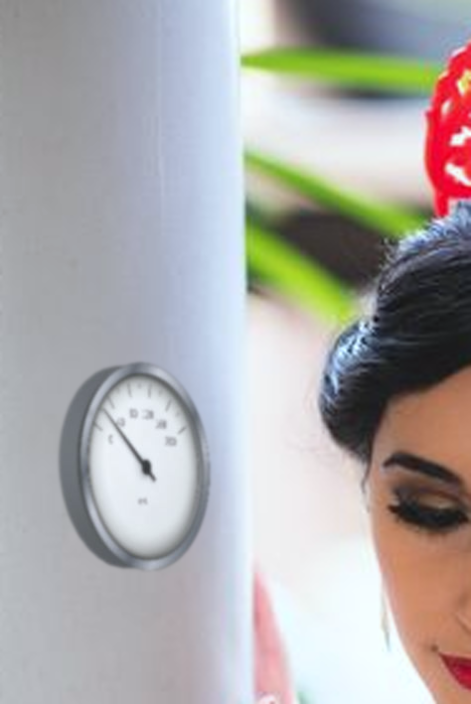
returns 20,mA
